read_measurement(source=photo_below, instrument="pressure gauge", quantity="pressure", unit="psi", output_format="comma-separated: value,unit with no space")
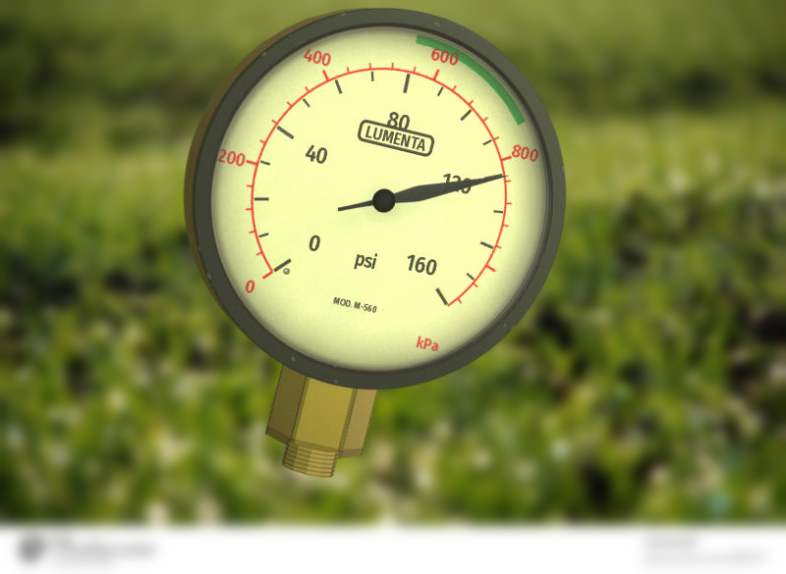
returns 120,psi
